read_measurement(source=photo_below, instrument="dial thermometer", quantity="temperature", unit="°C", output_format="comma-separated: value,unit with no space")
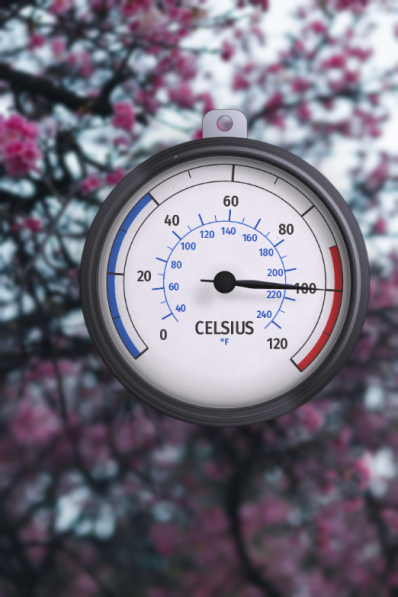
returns 100,°C
